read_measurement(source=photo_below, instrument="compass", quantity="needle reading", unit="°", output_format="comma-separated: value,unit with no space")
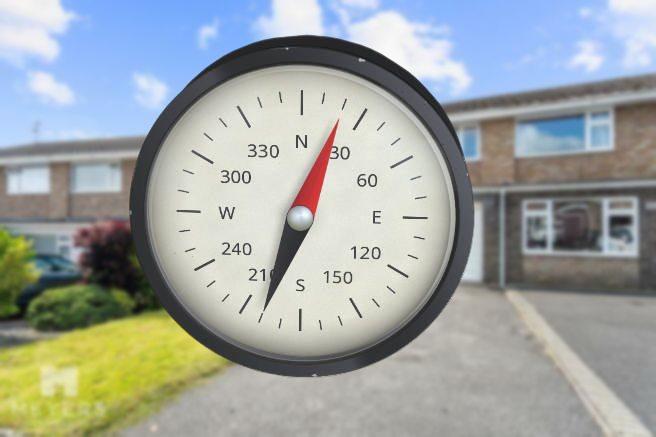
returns 20,°
